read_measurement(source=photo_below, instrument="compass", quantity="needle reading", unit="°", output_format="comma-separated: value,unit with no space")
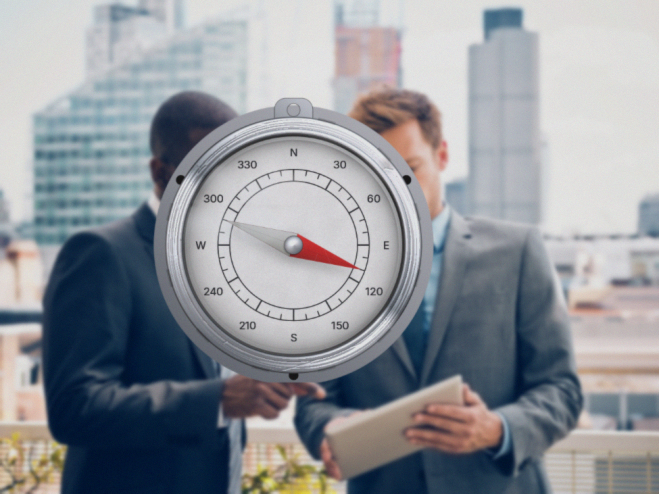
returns 110,°
